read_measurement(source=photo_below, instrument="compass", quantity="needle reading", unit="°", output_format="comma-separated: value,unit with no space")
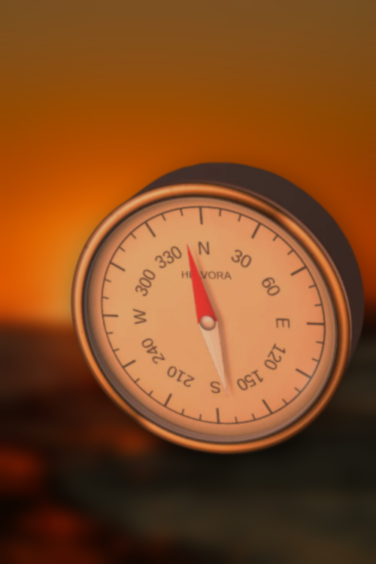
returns 350,°
